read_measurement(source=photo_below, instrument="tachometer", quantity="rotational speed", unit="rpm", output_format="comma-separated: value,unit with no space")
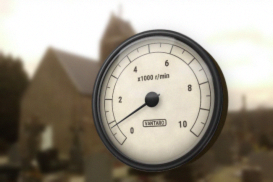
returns 750,rpm
